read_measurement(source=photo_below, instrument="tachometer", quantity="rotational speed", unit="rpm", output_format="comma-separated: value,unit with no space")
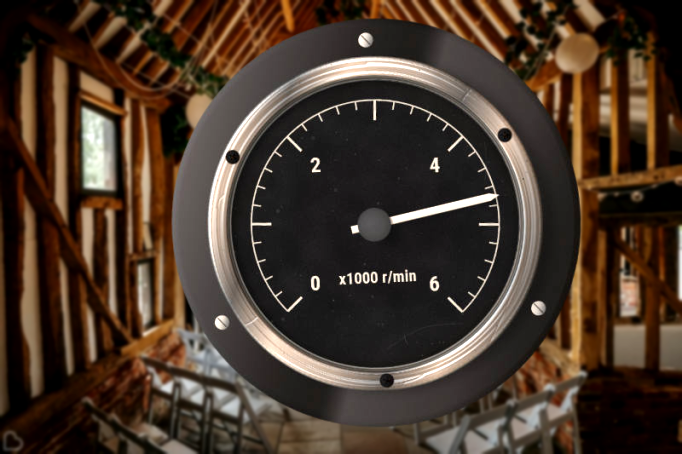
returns 4700,rpm
